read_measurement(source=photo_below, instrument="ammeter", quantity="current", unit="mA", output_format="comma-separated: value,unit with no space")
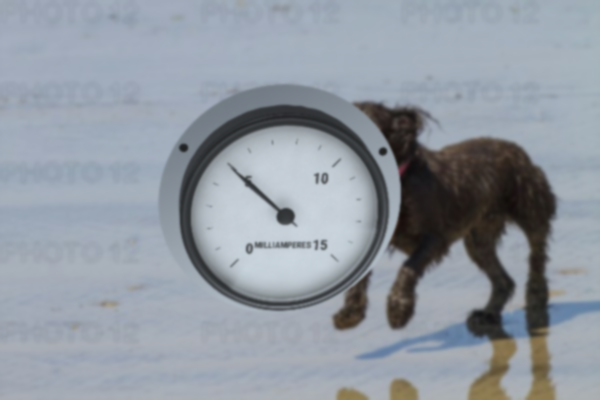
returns 5,mA
